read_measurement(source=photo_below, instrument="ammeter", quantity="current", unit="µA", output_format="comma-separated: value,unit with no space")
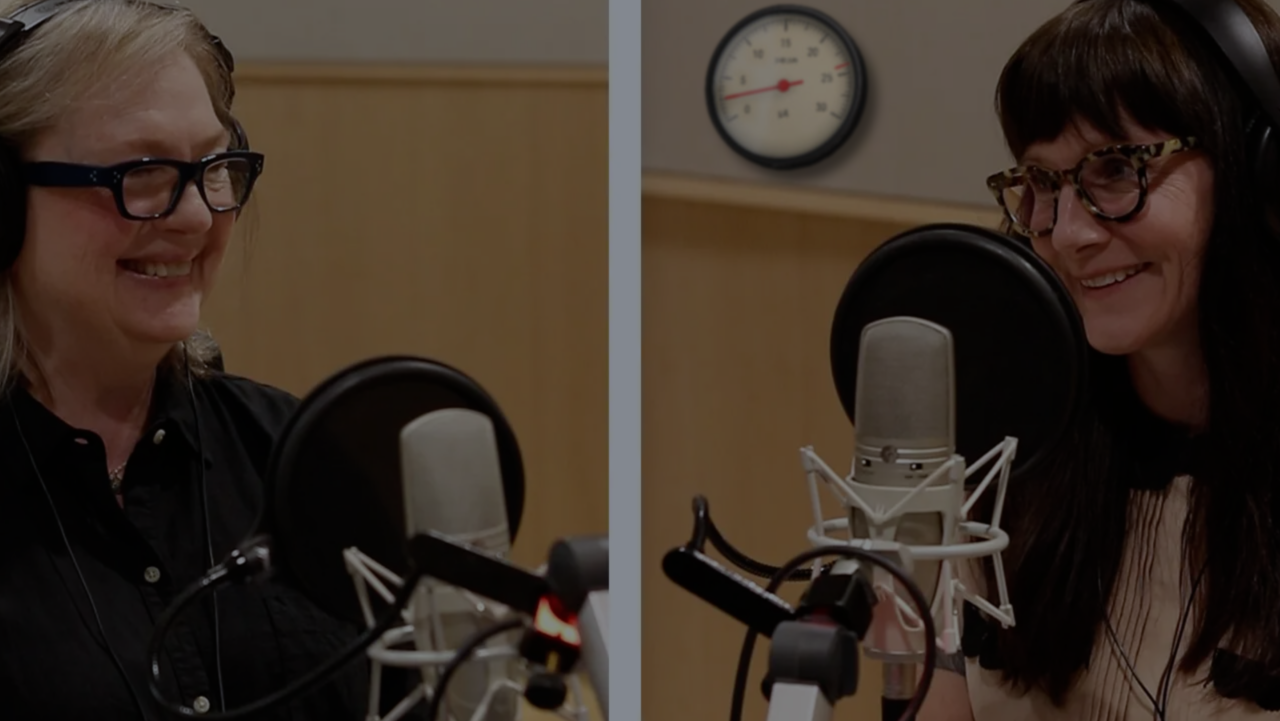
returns 2.5,µA
